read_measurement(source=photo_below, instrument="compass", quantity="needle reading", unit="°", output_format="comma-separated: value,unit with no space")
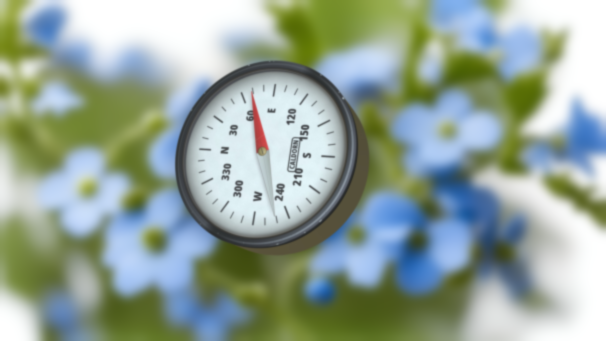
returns 70,°
